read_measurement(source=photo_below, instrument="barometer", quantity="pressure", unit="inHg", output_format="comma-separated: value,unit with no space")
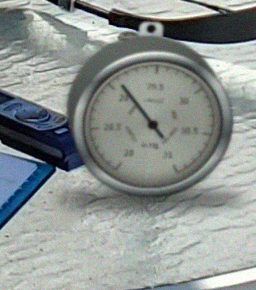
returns 29.1,inHg
